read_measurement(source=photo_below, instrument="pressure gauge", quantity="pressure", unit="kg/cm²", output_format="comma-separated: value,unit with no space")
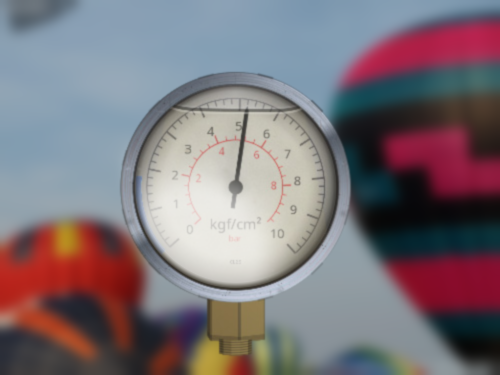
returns 5.2,kg/cm²
